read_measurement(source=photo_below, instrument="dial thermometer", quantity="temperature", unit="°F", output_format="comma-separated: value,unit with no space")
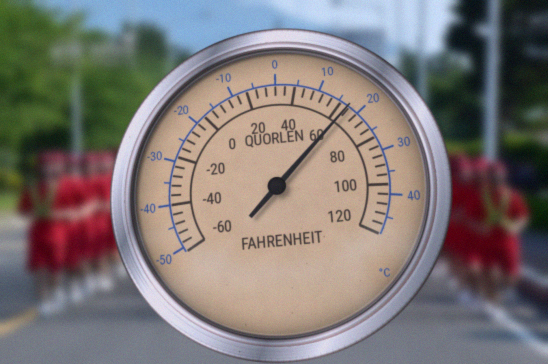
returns 64,°F
